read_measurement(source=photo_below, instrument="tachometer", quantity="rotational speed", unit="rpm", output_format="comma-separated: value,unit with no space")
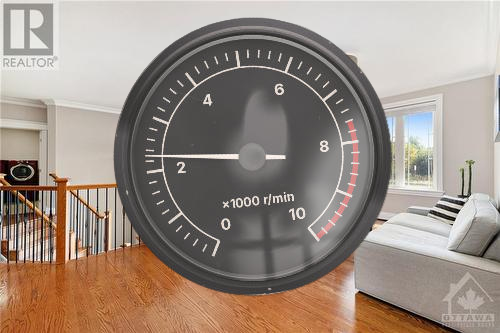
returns 2300,rpm
